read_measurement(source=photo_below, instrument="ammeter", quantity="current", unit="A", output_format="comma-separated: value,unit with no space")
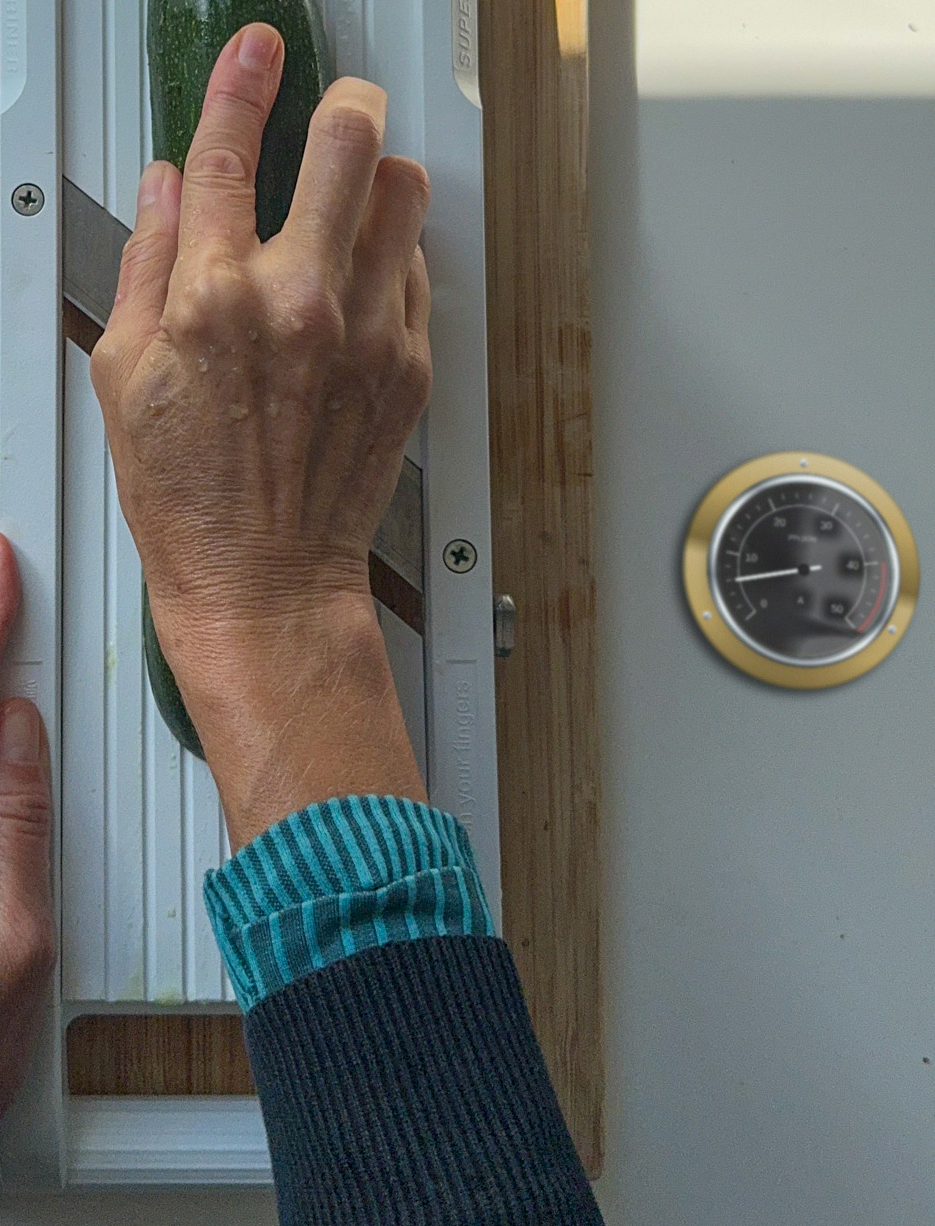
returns 6,A
